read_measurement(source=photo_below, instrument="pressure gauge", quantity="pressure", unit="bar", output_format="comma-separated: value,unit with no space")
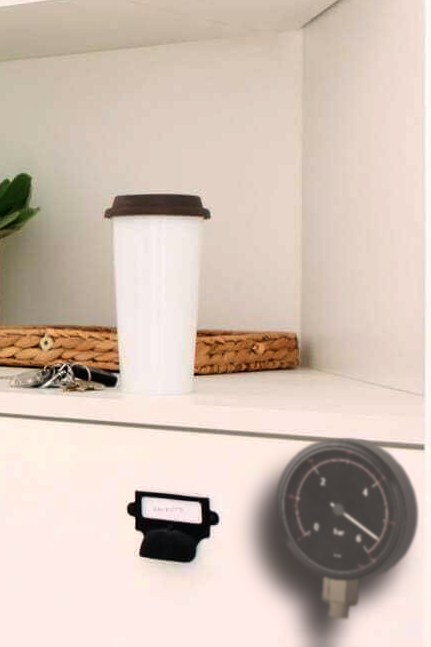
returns 5.5,bar
